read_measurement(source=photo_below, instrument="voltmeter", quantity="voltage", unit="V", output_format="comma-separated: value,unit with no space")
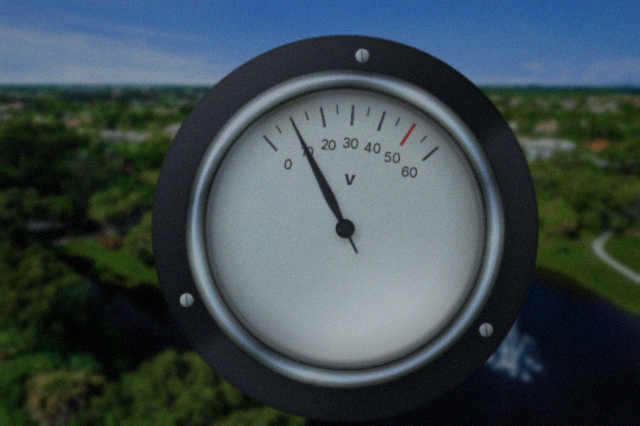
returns 10,V
